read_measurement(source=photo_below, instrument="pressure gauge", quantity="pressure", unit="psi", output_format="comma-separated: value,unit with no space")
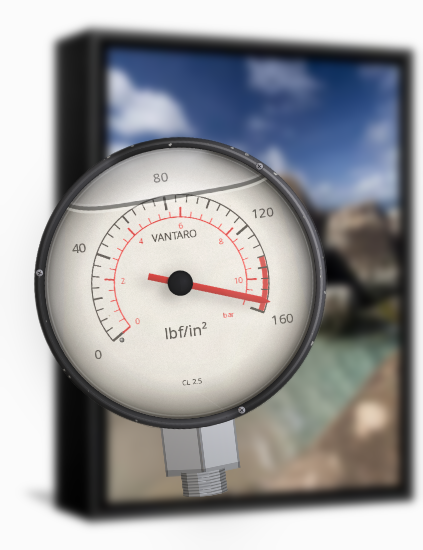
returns 155,psi
